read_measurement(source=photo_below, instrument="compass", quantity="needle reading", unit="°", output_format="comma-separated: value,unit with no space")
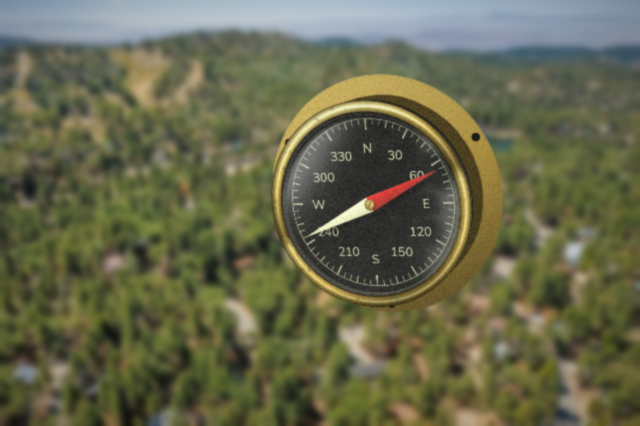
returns 65,°
